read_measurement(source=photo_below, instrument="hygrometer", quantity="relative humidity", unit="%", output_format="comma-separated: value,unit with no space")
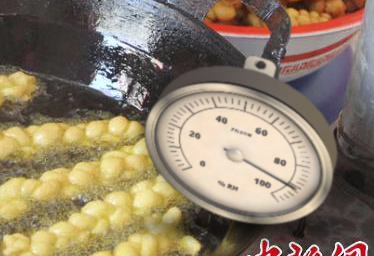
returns 90,%
